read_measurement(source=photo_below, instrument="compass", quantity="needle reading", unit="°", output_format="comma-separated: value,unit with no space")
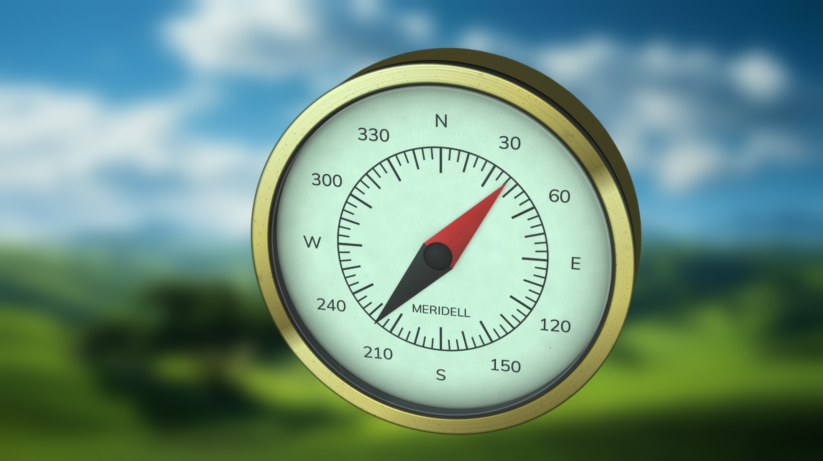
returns 40,°
